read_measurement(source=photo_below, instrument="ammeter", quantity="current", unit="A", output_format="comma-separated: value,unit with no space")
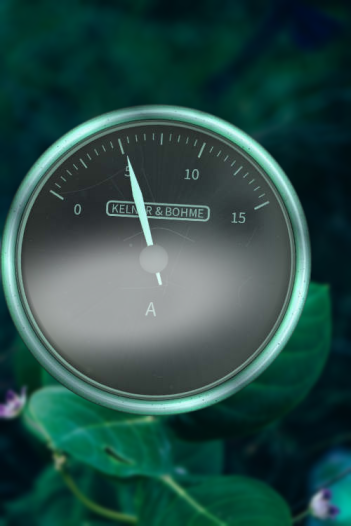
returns 5.25,A
